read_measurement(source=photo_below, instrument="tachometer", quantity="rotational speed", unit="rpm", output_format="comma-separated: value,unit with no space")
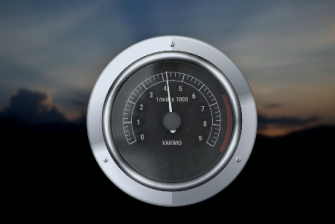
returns 4200,rpm
